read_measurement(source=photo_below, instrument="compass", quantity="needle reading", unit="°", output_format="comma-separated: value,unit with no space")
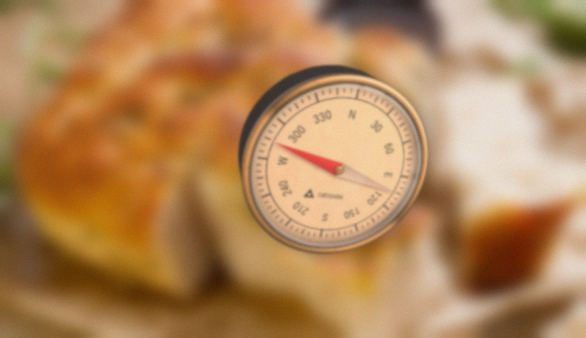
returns 285,°
